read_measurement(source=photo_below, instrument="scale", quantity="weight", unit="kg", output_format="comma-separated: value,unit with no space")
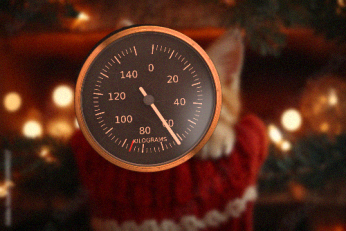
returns 62,kg
